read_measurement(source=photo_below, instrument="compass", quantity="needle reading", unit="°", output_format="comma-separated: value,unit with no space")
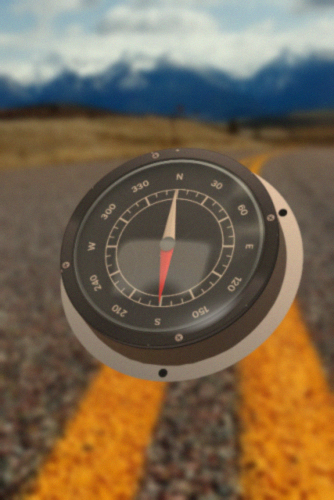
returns 180,°
